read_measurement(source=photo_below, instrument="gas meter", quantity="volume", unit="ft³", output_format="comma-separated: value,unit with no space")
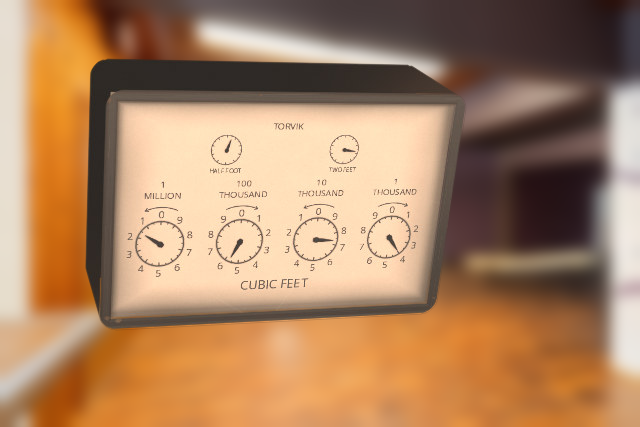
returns 157400,ft³
